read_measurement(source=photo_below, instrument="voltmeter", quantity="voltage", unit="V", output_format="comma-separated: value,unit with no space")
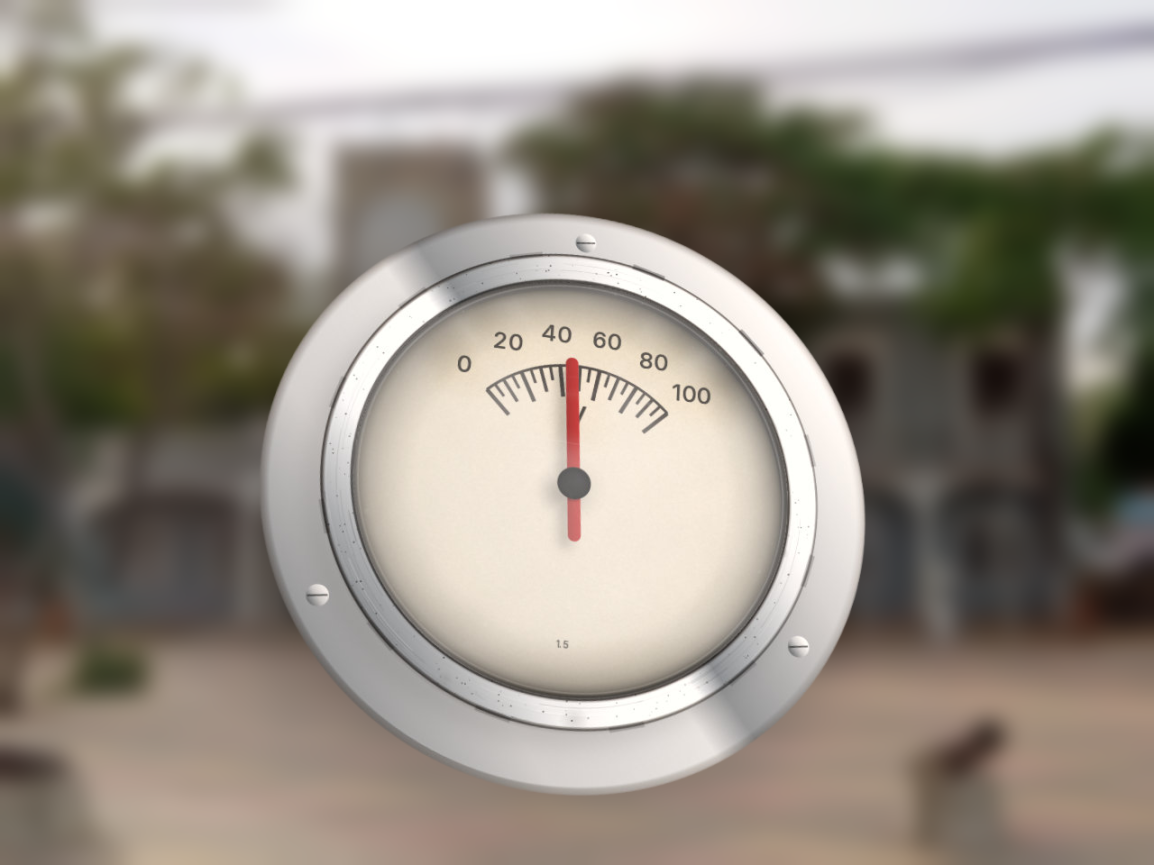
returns 45,V
